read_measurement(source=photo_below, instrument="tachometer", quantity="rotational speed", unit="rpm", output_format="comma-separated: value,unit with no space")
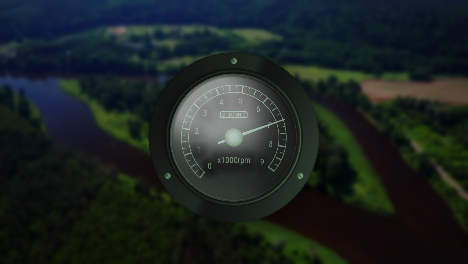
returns 7000,rpm
